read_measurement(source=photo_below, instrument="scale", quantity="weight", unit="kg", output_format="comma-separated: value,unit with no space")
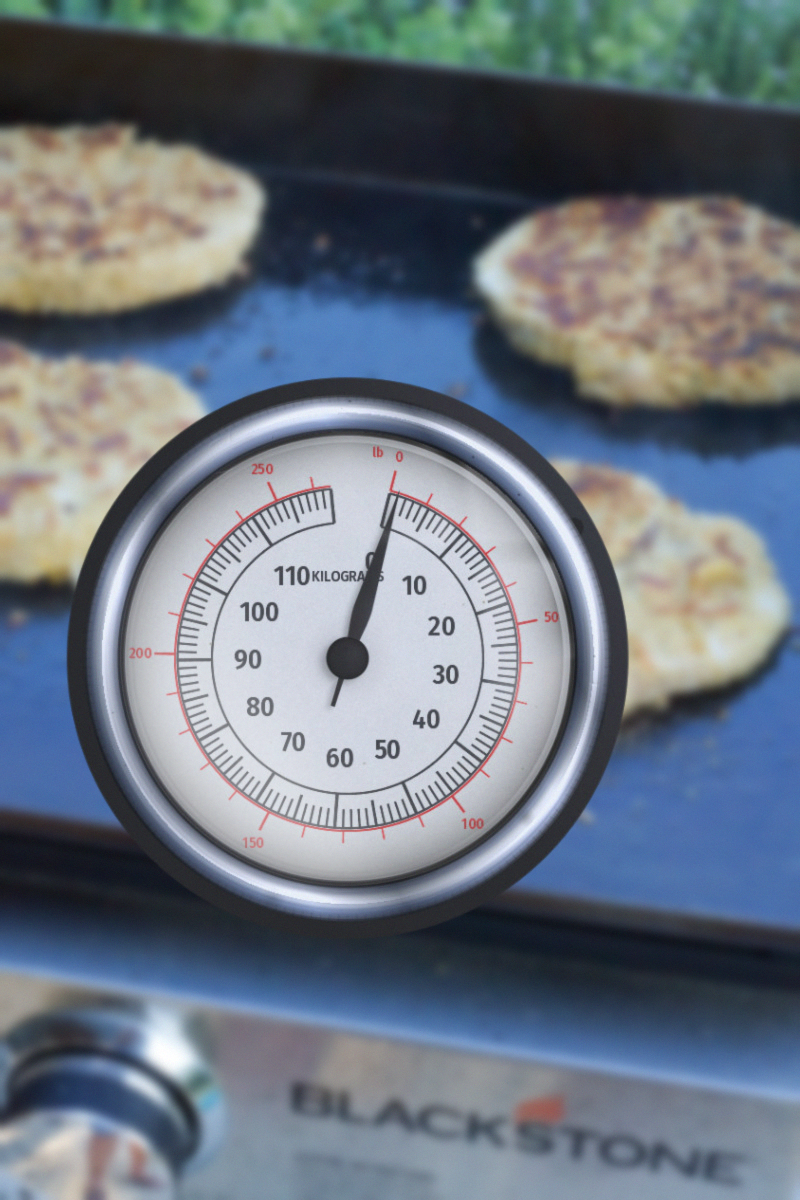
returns 1,kg
